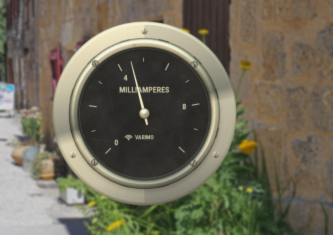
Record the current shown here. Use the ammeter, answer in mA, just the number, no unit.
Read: 4.5
